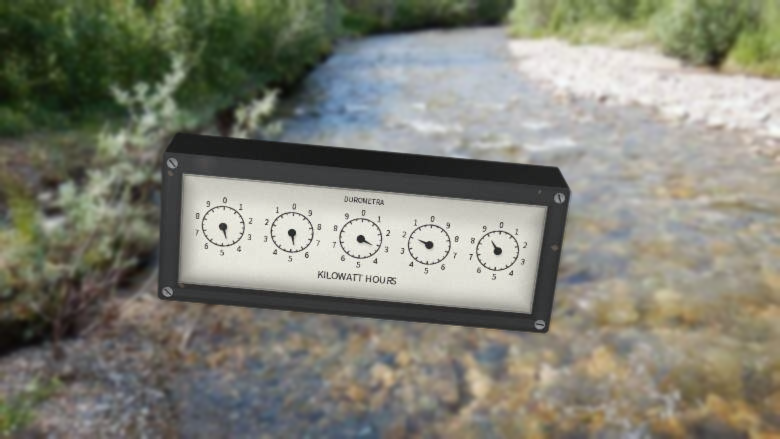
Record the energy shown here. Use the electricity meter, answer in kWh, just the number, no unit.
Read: 45319
